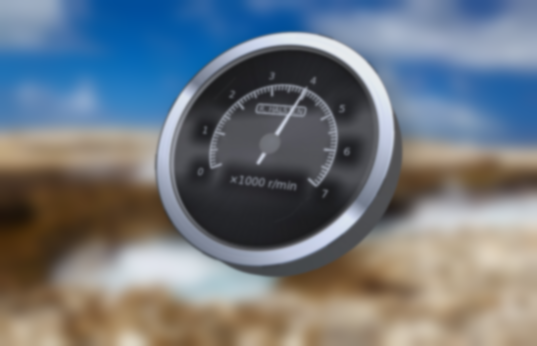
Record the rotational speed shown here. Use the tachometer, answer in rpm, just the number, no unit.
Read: 4000
